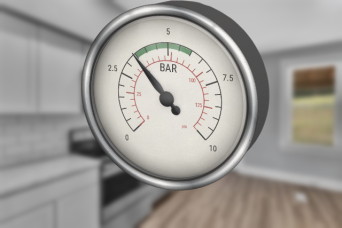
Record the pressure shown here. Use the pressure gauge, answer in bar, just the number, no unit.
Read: 3.5
